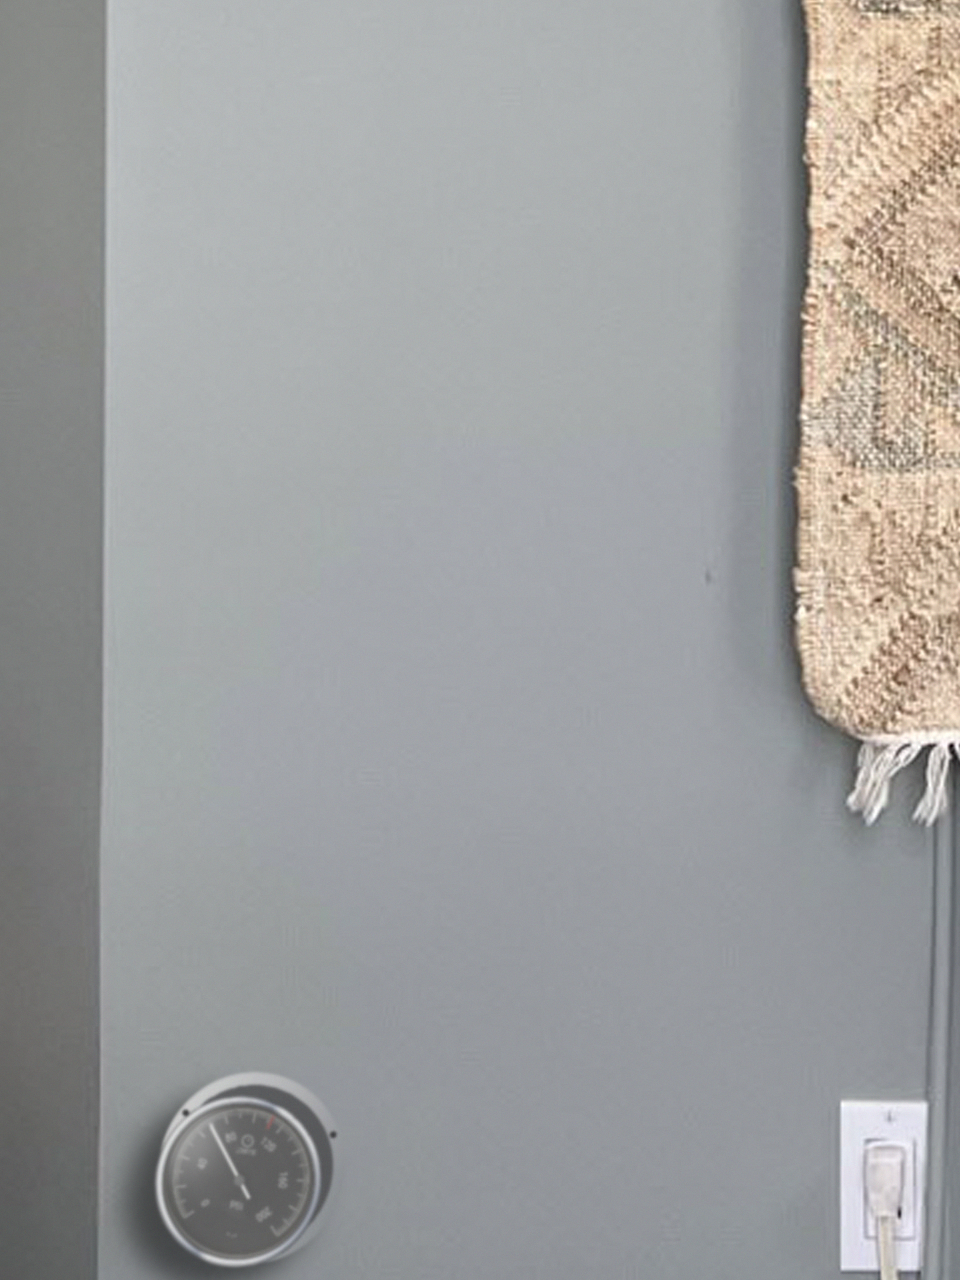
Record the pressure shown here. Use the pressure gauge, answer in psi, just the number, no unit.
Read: 70
